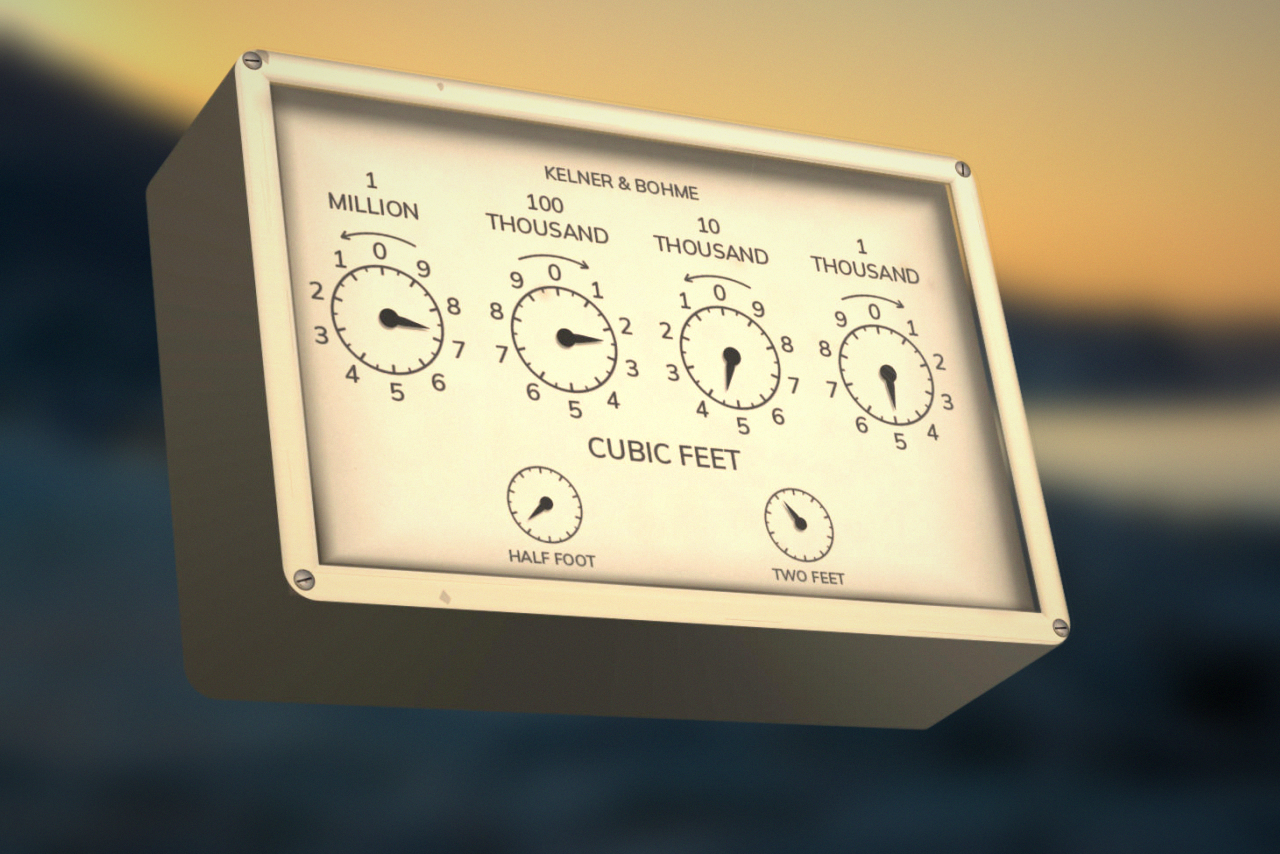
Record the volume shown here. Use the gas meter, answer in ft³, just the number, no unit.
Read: 724500
